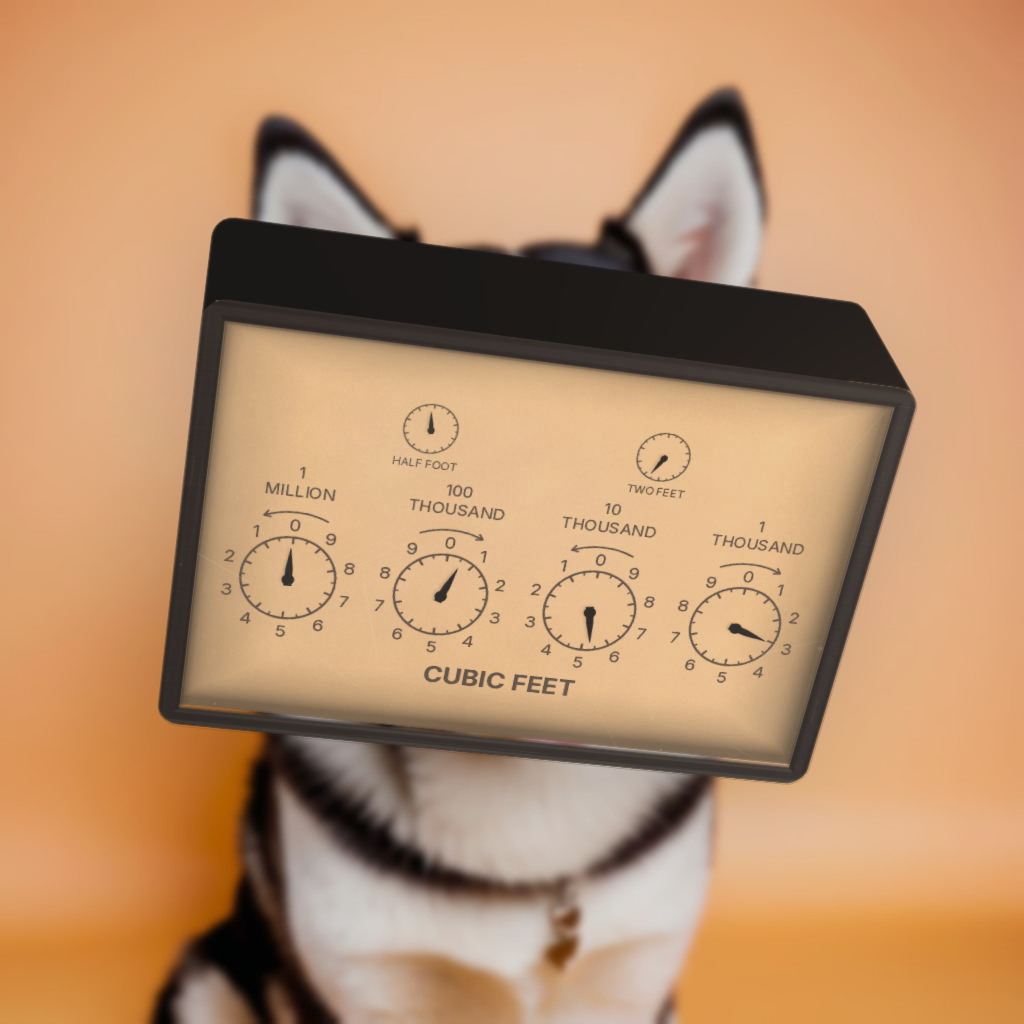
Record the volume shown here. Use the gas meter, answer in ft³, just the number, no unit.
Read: 5300
